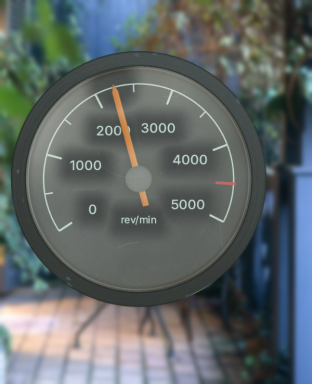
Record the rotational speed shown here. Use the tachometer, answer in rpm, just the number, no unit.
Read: 2250
